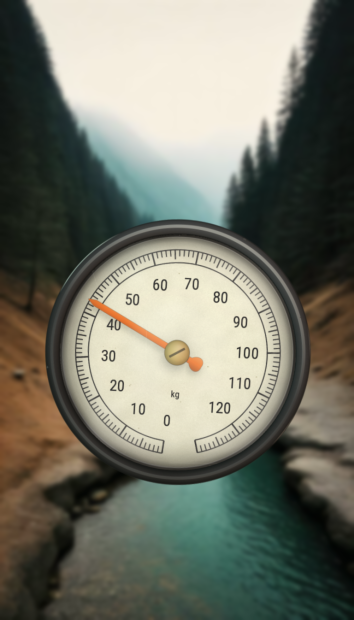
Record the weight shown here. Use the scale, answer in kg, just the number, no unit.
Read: 43
